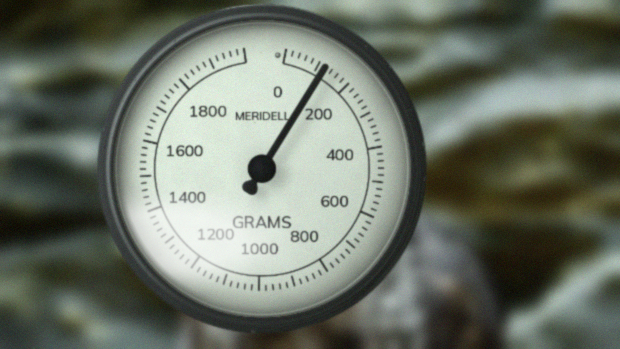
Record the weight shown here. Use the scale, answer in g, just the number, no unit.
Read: 120
